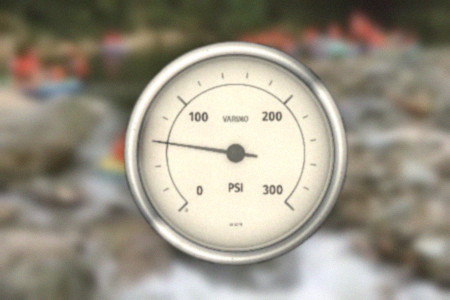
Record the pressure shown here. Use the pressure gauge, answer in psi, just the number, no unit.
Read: 60
